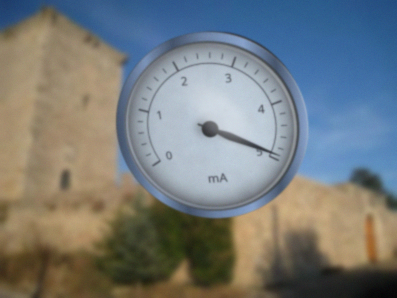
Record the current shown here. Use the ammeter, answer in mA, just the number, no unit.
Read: 4.9
